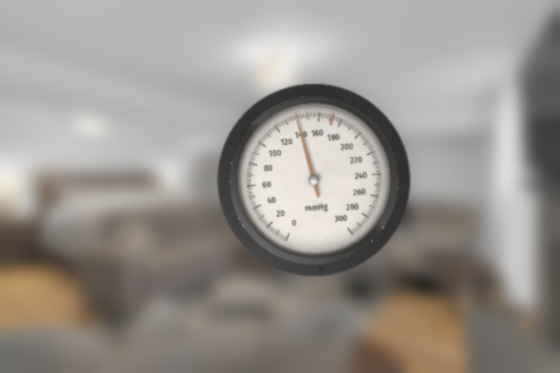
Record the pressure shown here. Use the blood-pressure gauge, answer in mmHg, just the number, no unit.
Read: 140
